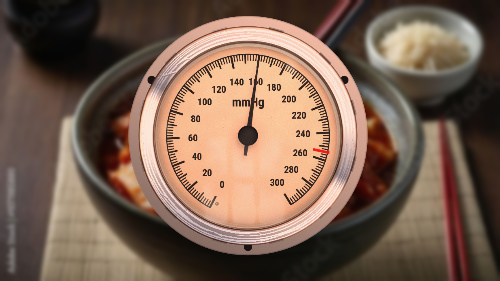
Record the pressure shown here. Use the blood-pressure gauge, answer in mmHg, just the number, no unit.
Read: 160
